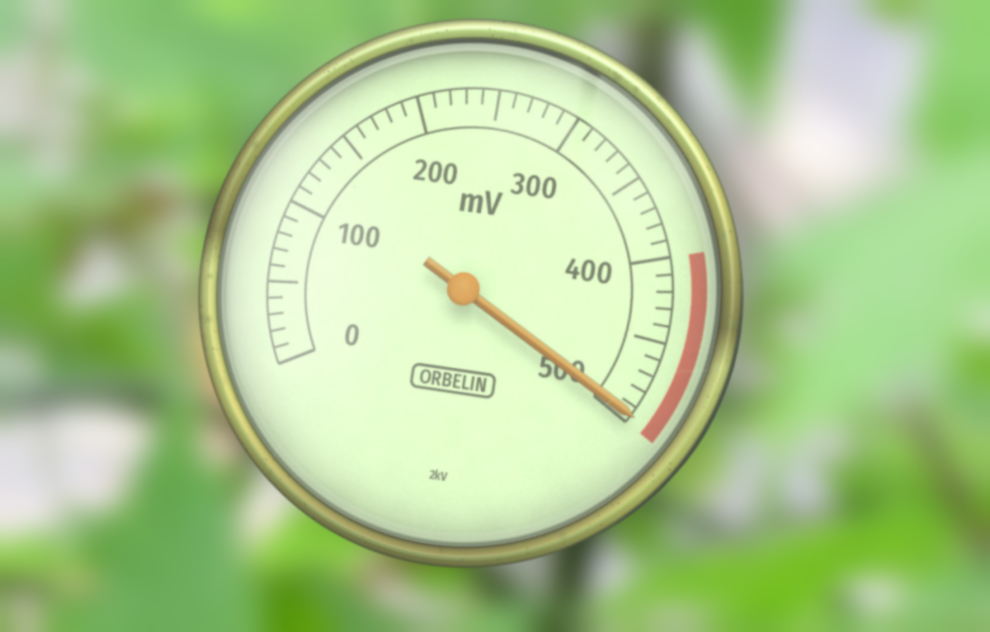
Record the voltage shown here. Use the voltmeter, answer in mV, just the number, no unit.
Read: 495
